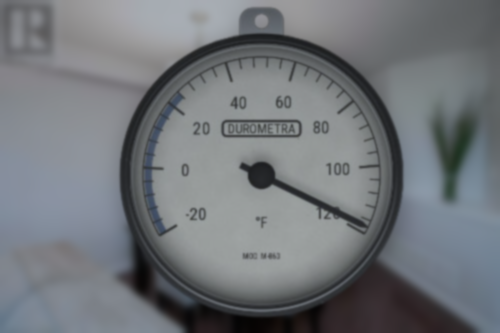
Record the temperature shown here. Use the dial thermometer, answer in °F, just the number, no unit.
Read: 118
